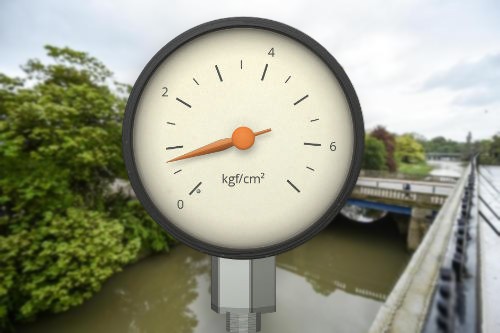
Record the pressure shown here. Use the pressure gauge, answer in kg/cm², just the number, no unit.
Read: 0.75
